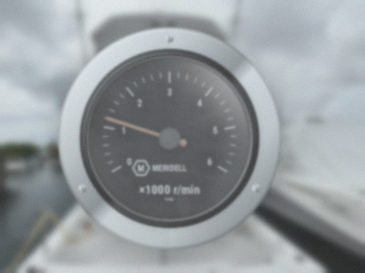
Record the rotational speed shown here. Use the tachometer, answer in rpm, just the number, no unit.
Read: 1200
